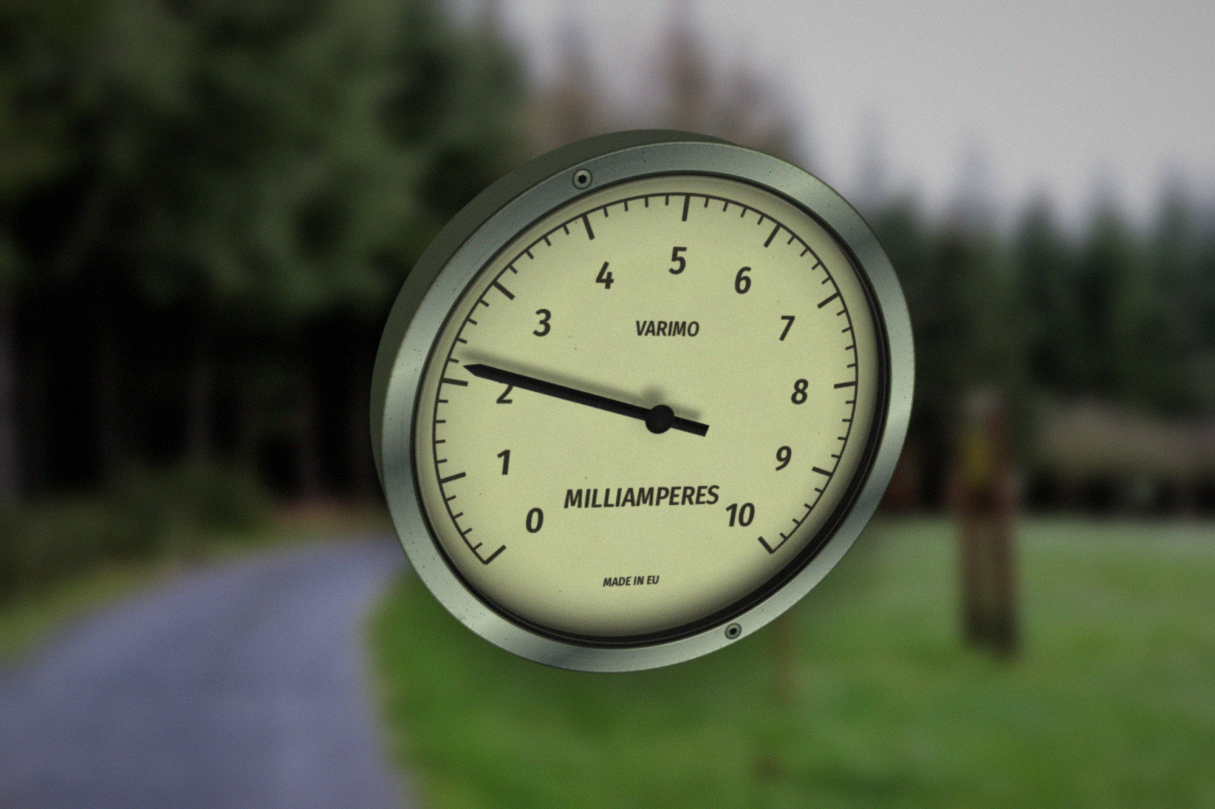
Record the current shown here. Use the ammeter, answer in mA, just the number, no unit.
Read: 2.2
